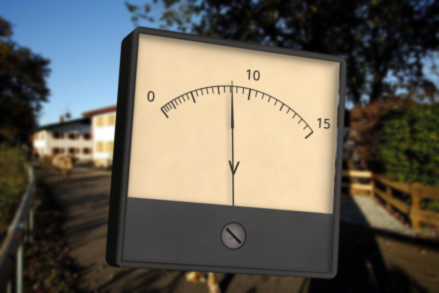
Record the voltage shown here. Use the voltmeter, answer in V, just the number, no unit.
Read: 8.5
